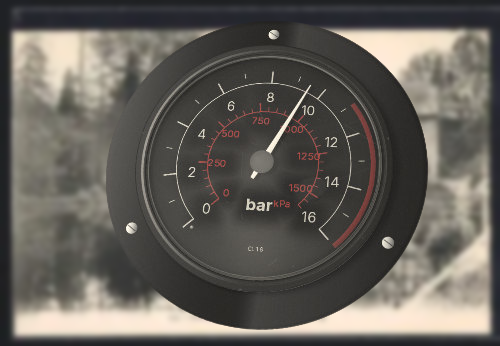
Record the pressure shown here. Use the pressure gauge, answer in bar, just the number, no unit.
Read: 9.5
